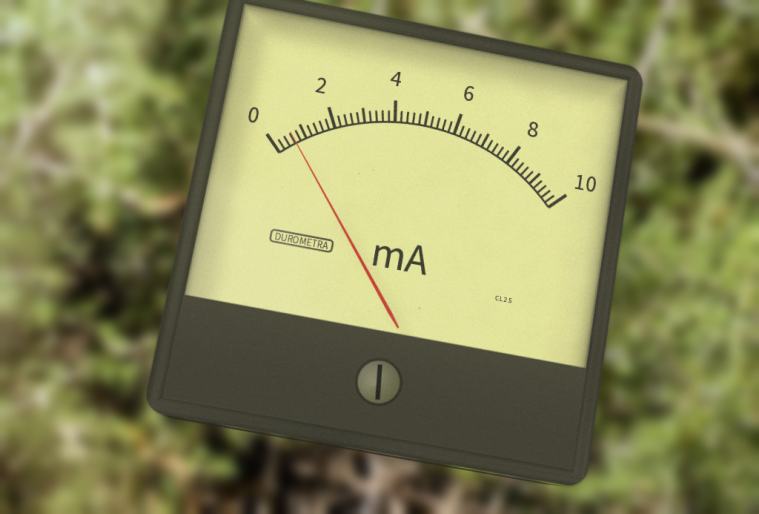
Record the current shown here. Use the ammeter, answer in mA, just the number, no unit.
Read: 0.6
